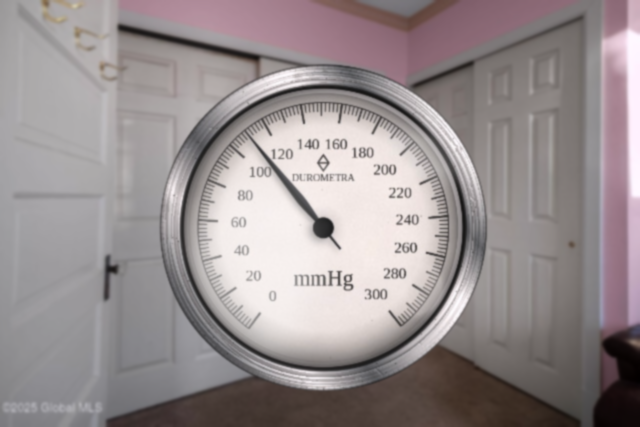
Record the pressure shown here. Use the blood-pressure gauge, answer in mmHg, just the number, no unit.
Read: 110
